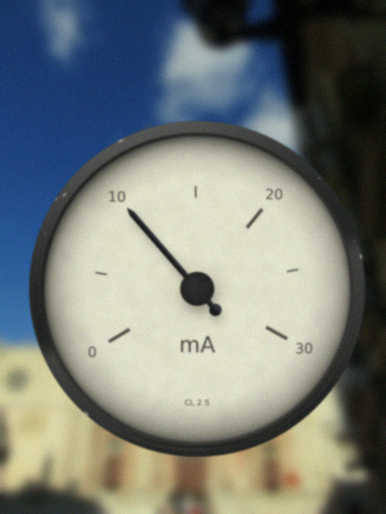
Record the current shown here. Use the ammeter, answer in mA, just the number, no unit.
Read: 10
